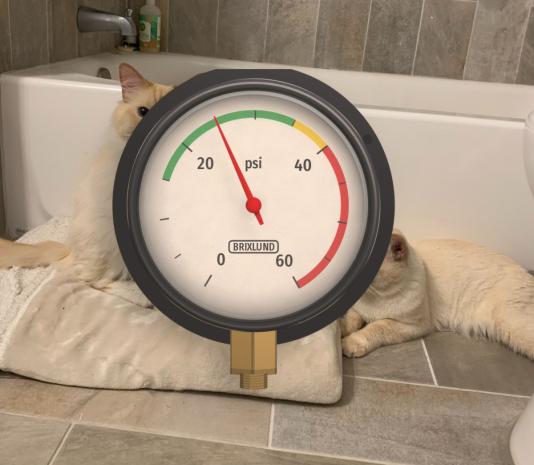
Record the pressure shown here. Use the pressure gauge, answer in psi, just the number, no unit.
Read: 25
